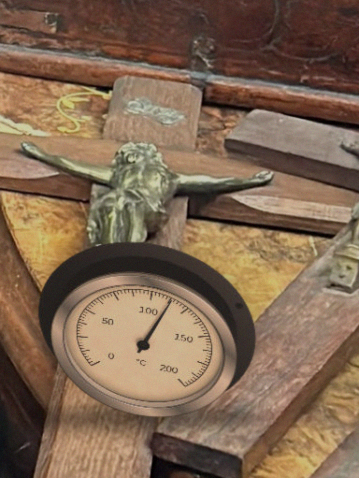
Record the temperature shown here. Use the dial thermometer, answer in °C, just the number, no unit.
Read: 112.5
